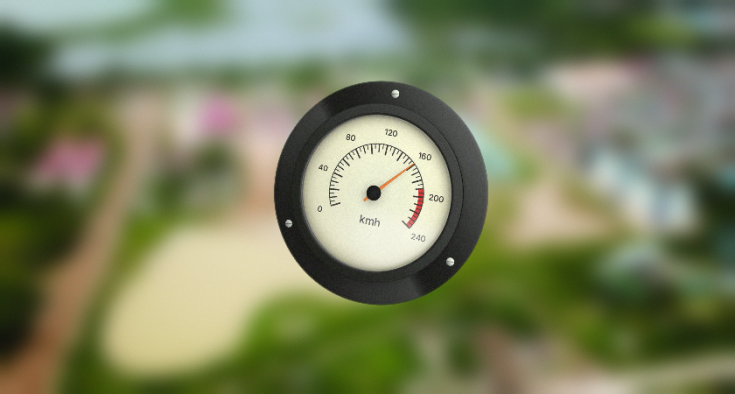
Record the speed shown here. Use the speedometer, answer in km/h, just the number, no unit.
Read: 160
